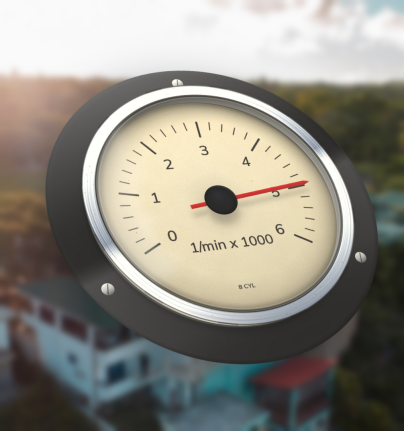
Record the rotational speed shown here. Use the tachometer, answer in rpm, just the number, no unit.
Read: 5000
